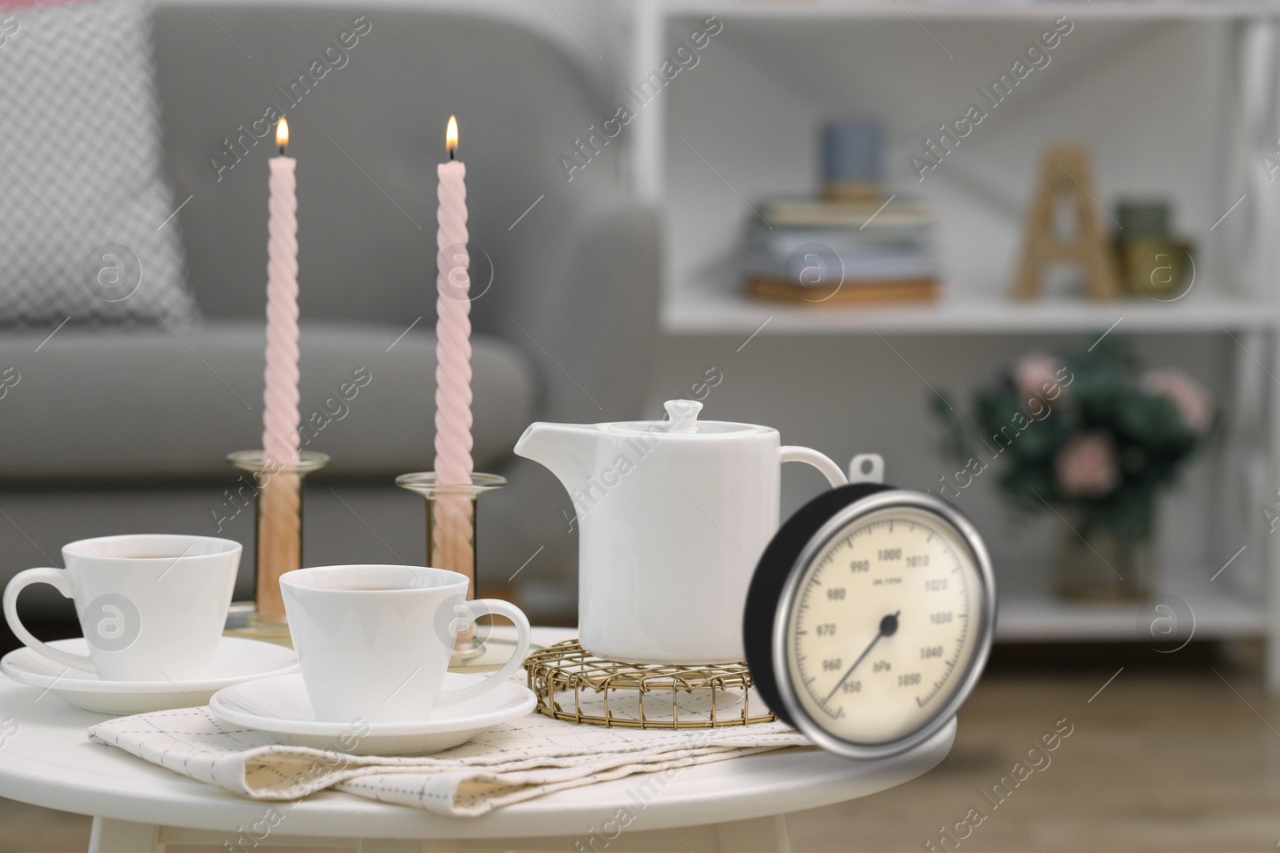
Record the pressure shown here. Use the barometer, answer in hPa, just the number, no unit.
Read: 955
